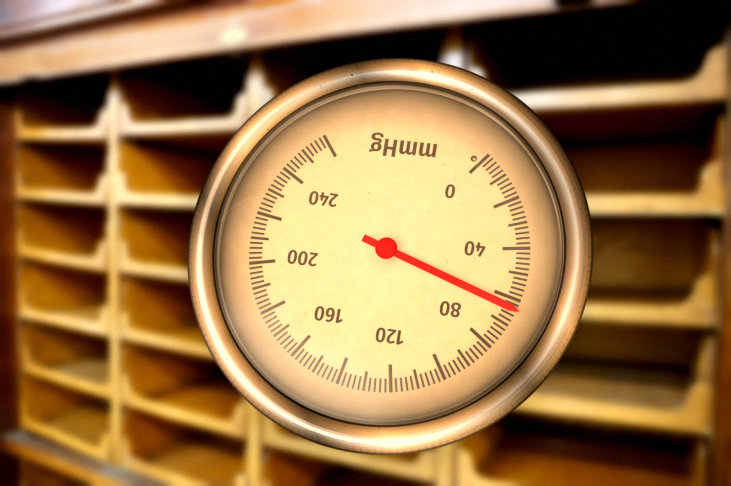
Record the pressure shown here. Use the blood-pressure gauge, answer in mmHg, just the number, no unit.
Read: 64
